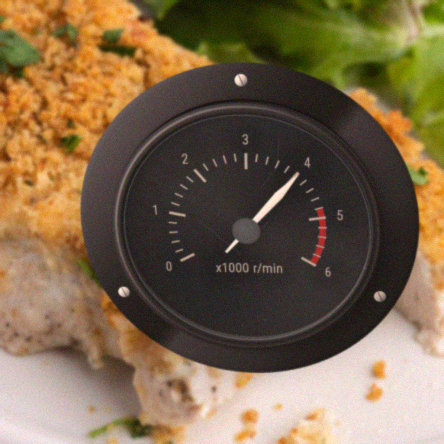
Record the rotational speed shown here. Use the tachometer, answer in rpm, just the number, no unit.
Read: 4000
